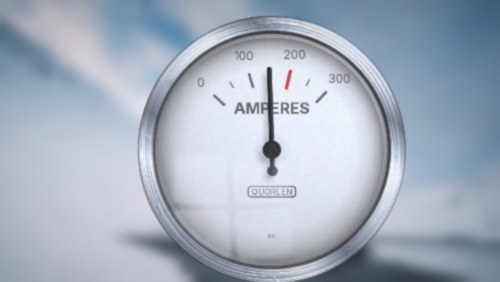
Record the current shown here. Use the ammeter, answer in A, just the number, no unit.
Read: 150
